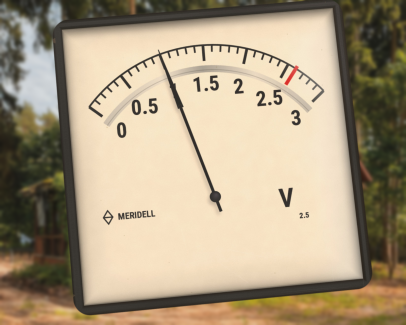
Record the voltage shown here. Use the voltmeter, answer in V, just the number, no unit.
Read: 1
